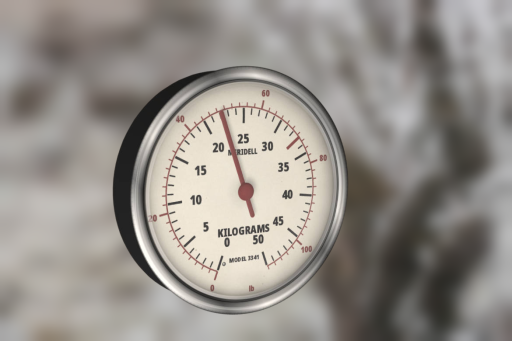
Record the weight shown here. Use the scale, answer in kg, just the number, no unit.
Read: 22
